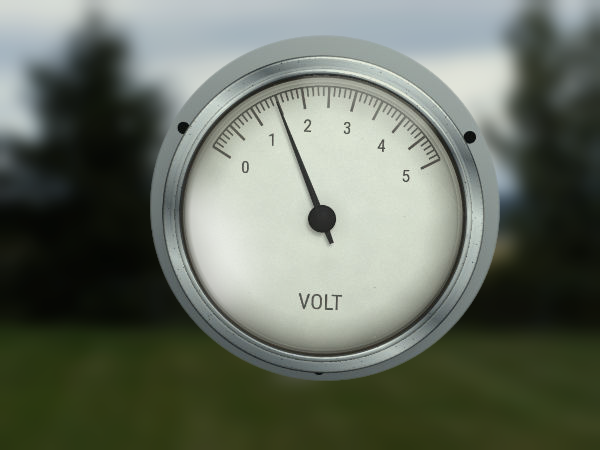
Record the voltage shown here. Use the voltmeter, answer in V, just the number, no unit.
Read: 1.5
